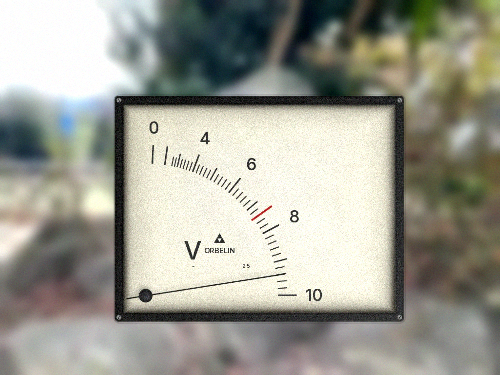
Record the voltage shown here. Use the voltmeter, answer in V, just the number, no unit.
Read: 9.4
